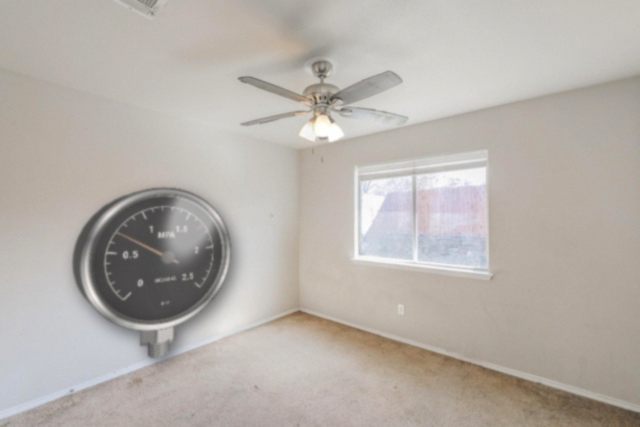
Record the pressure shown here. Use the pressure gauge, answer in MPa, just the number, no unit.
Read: 0.7
